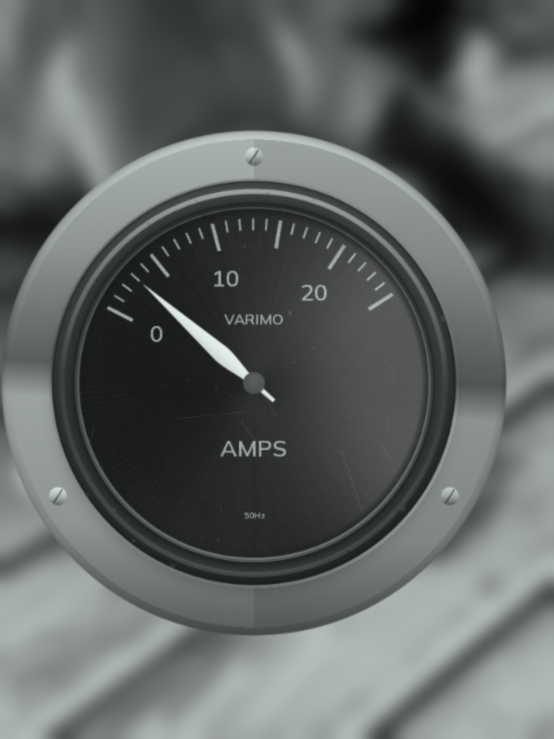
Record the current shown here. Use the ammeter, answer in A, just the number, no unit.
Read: 3
